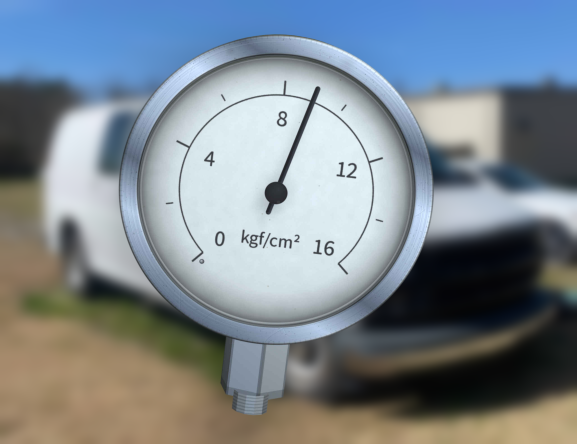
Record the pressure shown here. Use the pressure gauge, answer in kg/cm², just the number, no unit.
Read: 9
